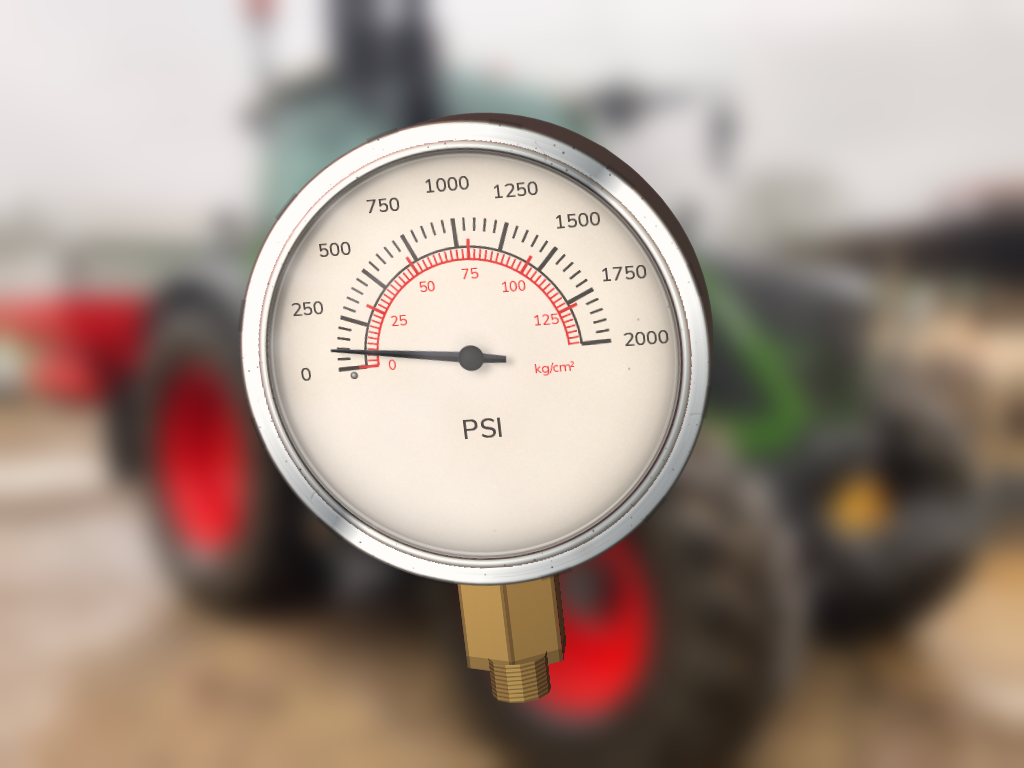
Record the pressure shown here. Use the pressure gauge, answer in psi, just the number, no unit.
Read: 100
